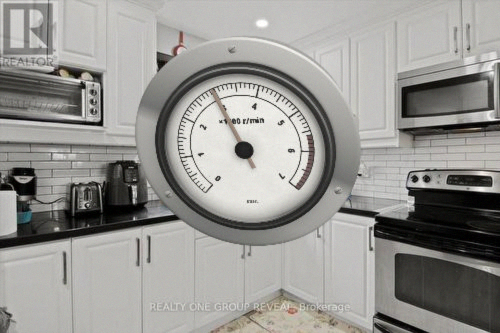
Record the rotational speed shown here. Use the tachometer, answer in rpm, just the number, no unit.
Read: 3000
